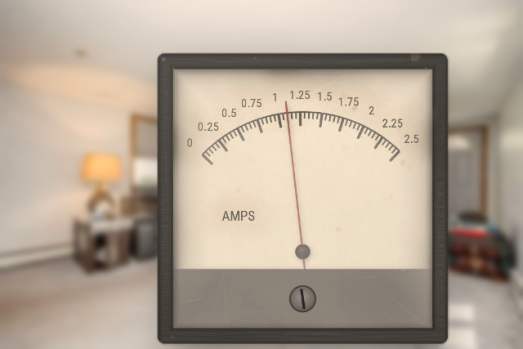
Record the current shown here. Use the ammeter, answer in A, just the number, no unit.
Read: 1.1
